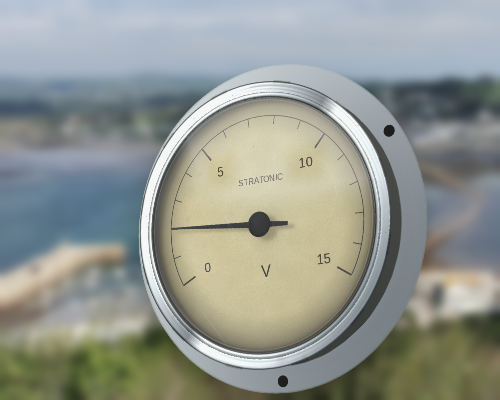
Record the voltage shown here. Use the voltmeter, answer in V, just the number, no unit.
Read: 2
